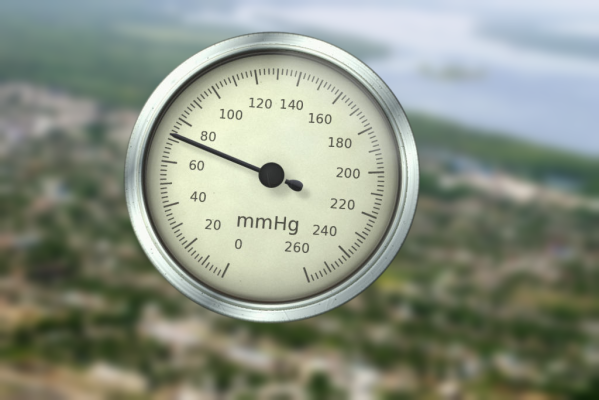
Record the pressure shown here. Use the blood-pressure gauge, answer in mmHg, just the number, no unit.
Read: 72
